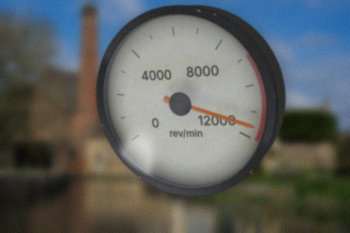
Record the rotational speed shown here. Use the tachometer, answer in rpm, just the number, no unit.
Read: 11500
